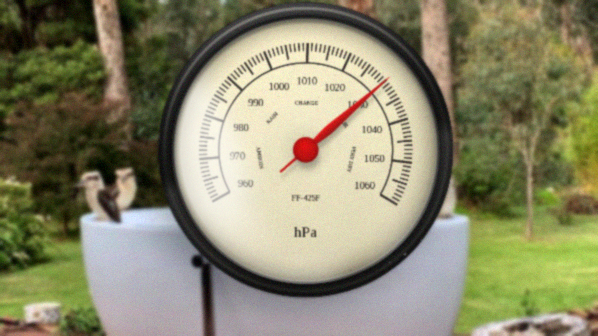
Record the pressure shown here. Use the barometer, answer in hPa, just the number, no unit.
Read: 1030
